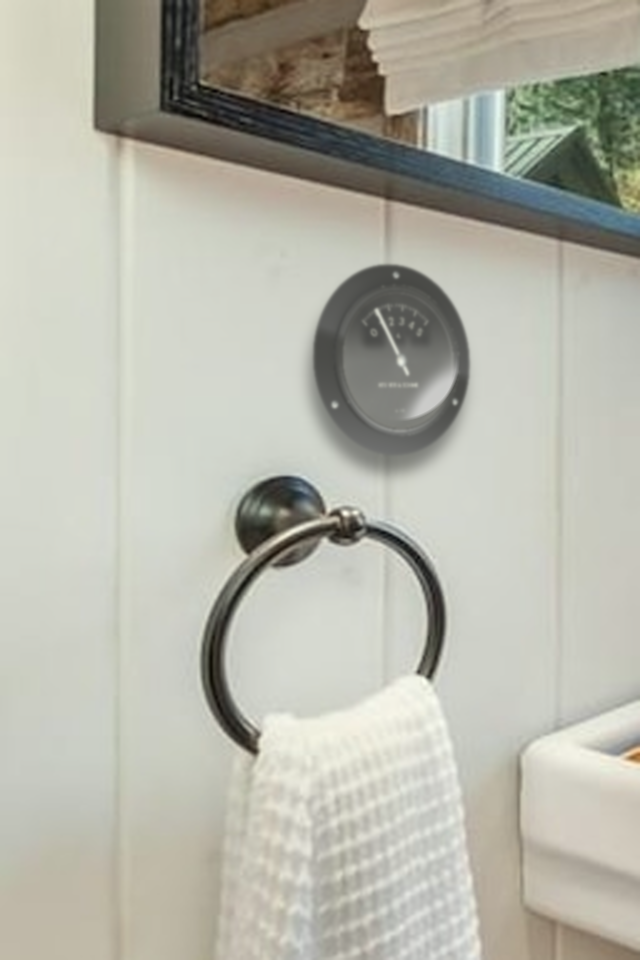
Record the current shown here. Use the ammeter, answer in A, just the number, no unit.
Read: 1
